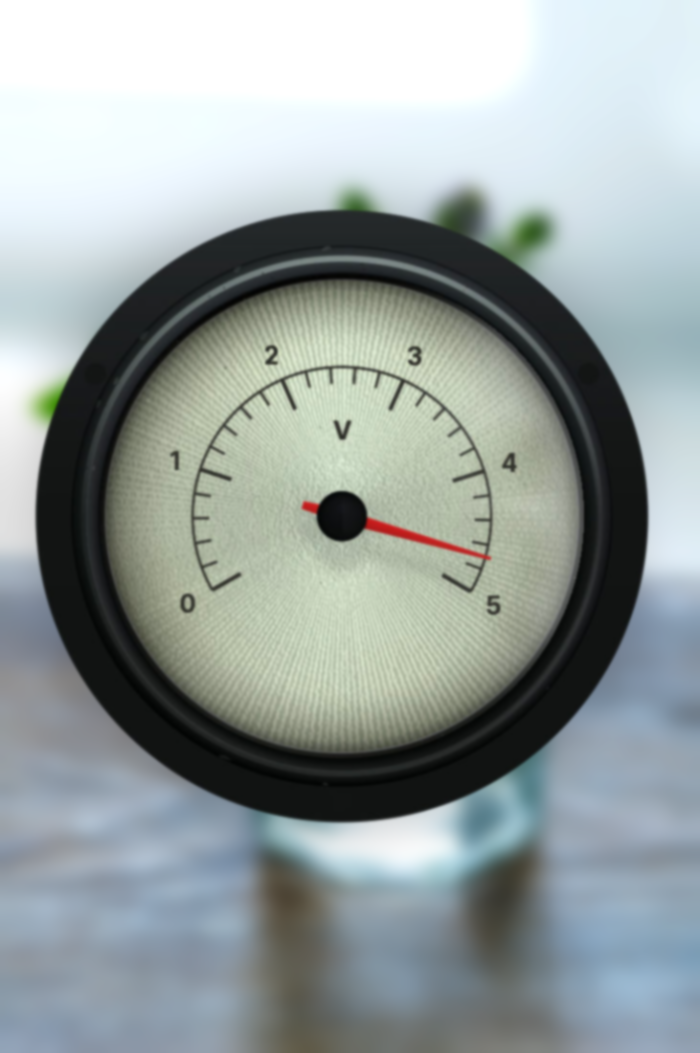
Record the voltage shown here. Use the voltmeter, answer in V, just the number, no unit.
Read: 4.7
